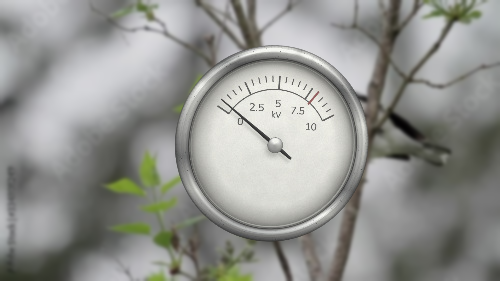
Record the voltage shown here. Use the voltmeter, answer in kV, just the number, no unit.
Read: 0.5
